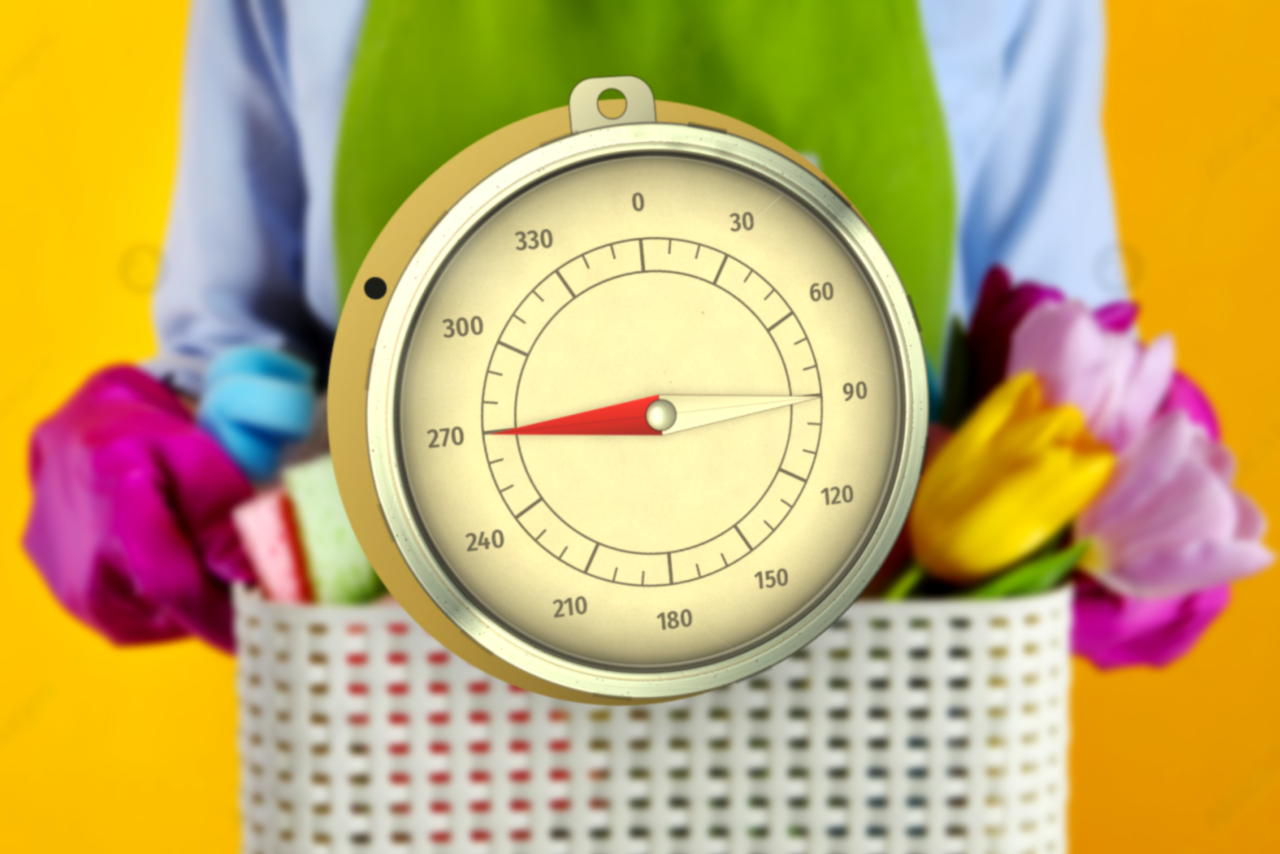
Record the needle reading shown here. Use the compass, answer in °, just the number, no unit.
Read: 270
